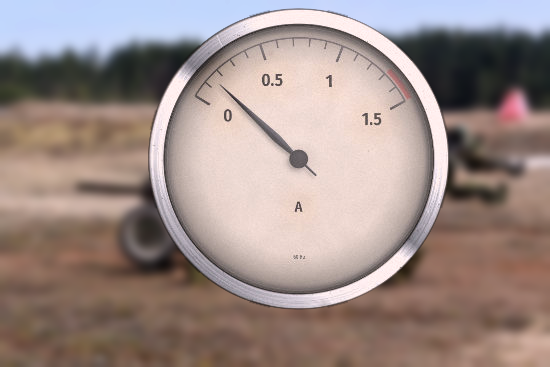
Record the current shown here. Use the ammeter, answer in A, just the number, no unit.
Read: 0.15
